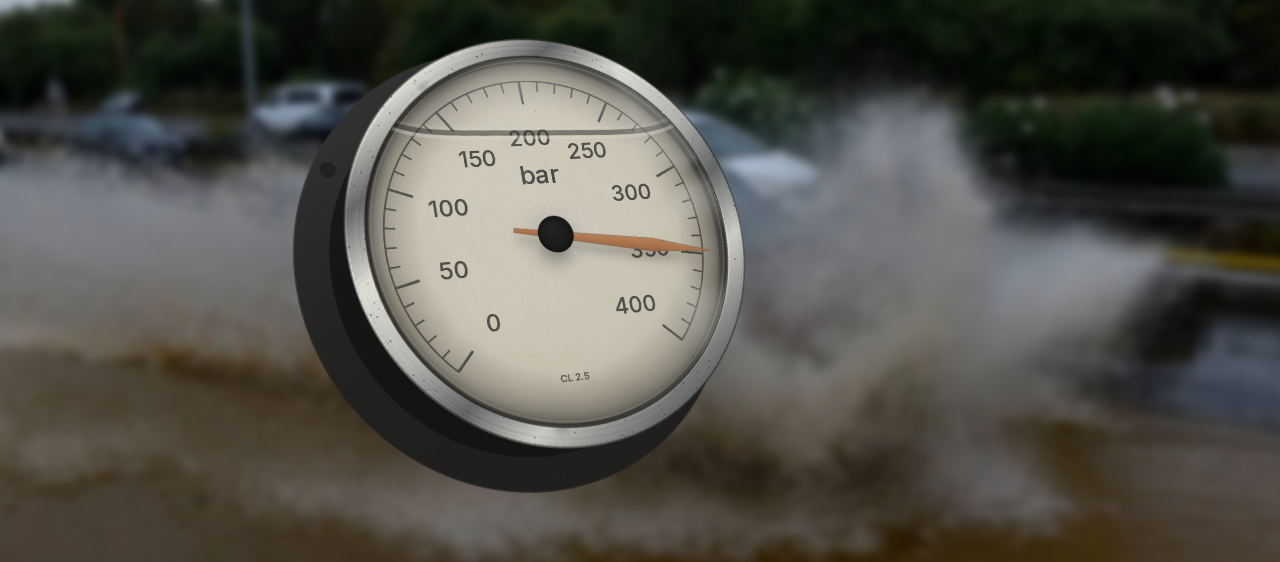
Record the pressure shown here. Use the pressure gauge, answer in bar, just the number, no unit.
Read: 350
